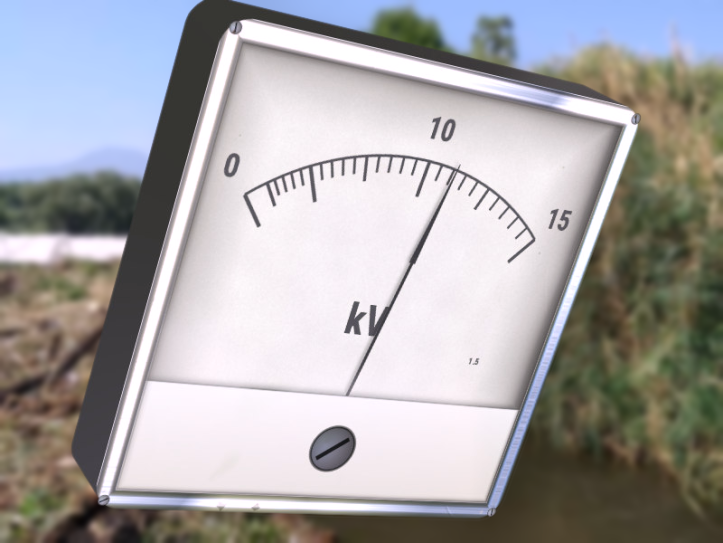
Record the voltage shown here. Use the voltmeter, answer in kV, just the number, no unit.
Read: 11
